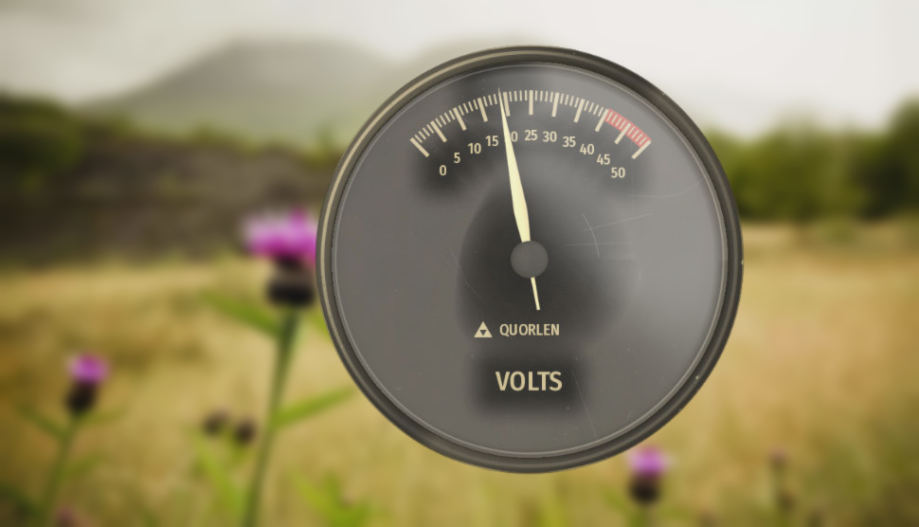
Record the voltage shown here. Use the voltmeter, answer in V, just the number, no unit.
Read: 19
